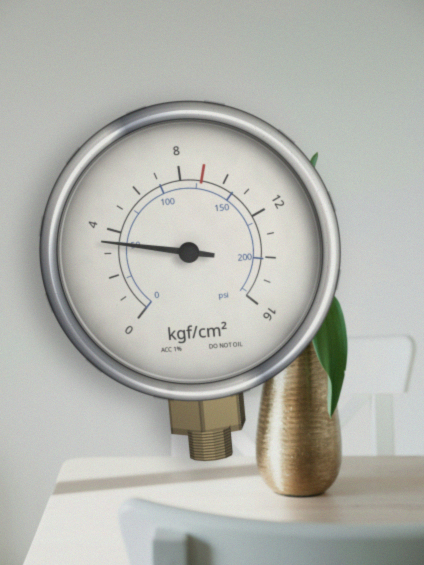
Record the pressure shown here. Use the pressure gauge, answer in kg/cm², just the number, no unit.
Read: 3.5
